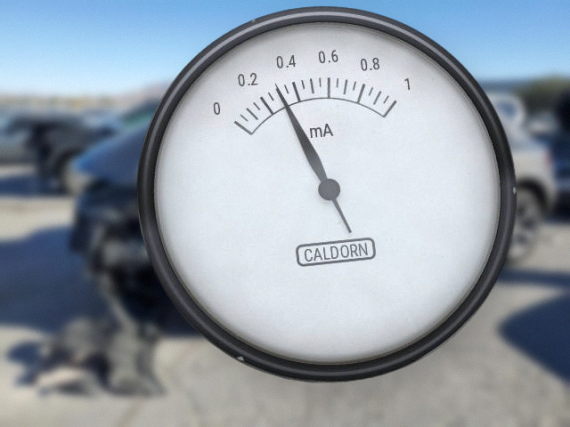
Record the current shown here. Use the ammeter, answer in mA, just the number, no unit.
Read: 0.3
